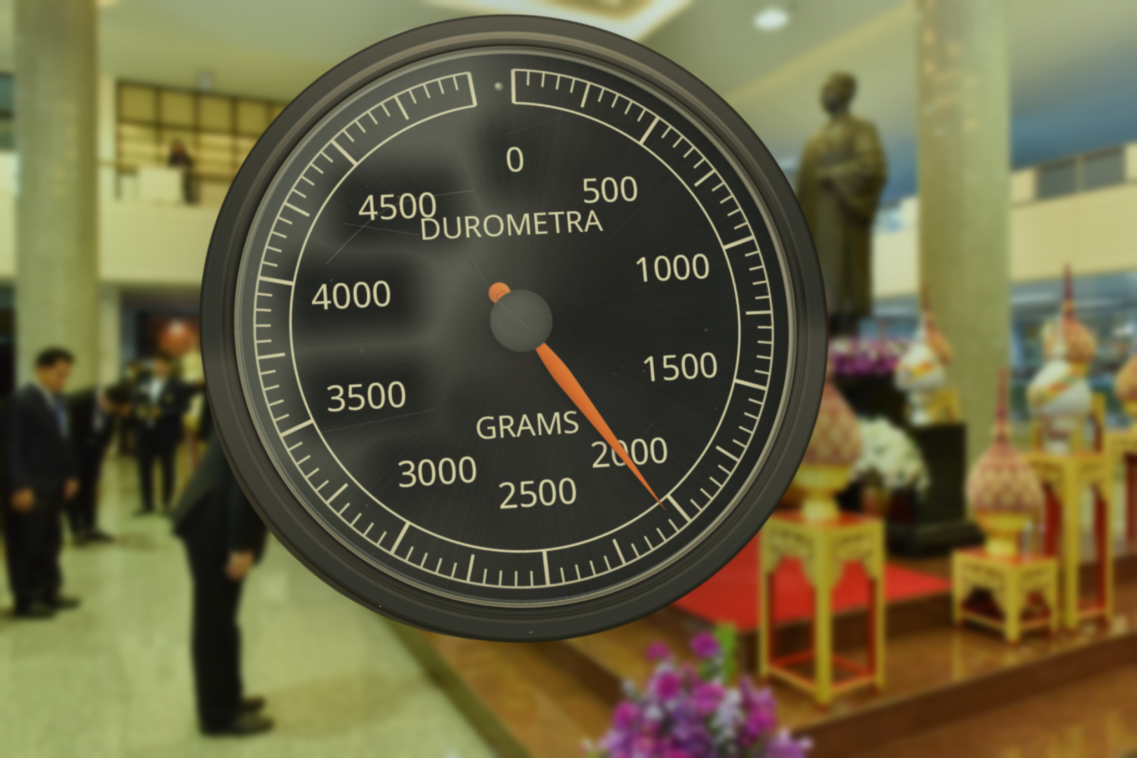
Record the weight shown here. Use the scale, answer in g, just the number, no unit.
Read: 2050
